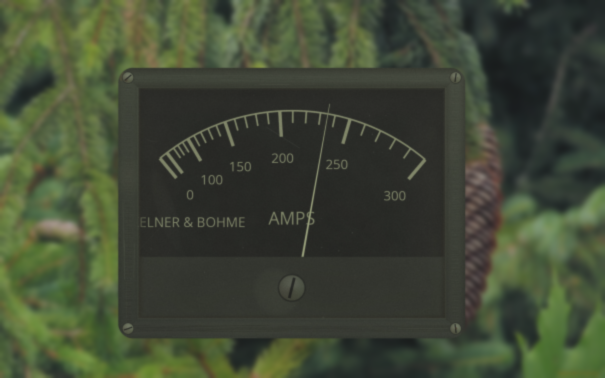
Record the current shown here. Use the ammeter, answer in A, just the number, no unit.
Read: 235
